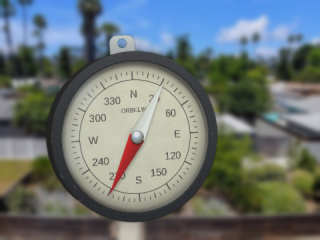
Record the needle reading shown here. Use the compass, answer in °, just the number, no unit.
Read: 210
